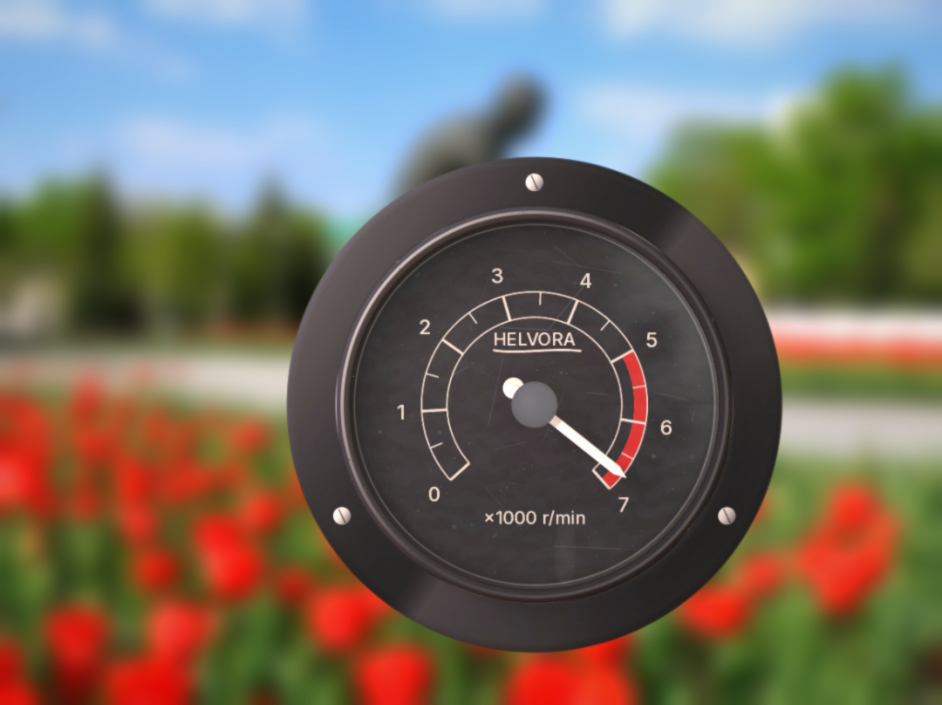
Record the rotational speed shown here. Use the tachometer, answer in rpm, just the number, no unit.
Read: 6750
